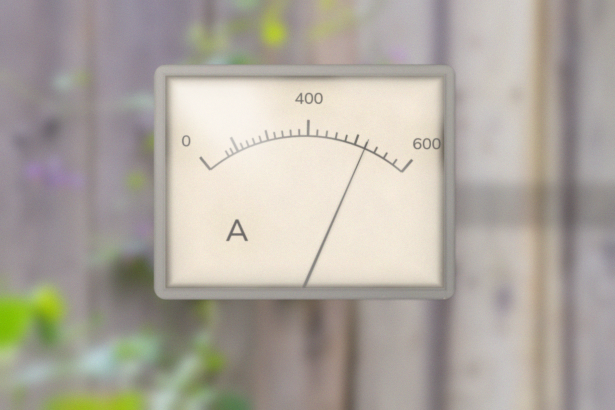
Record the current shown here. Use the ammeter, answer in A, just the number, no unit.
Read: 520
